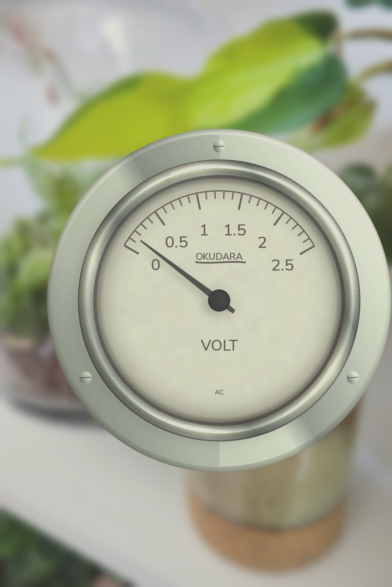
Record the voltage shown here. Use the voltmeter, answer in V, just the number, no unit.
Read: 0.15
